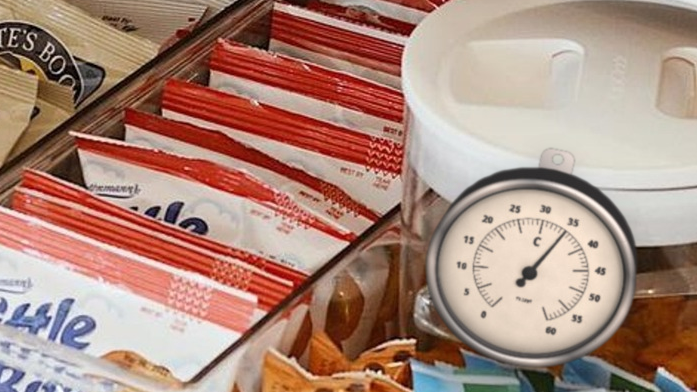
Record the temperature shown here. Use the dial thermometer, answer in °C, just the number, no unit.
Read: 35
